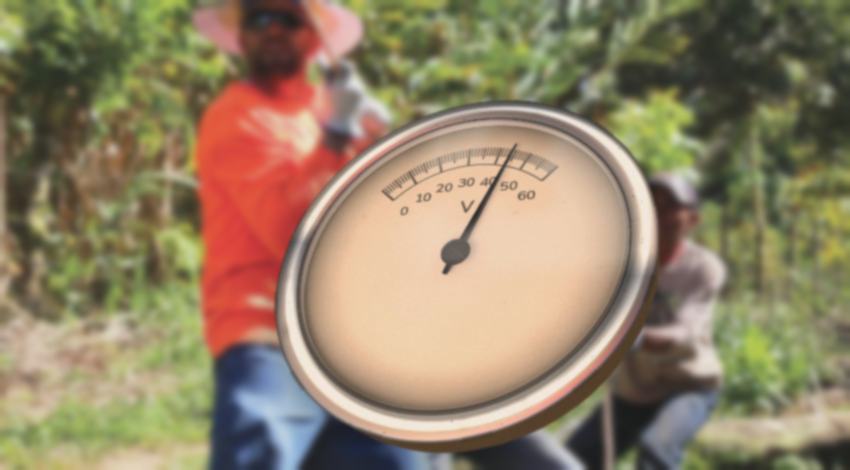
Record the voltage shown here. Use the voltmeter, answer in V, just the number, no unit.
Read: 45
